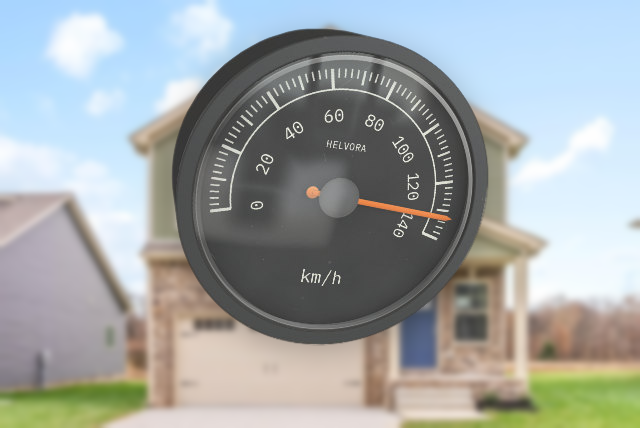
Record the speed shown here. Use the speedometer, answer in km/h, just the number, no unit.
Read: 132
